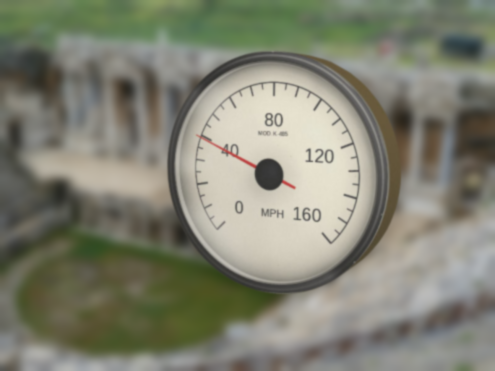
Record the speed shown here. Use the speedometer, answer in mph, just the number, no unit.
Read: 40
